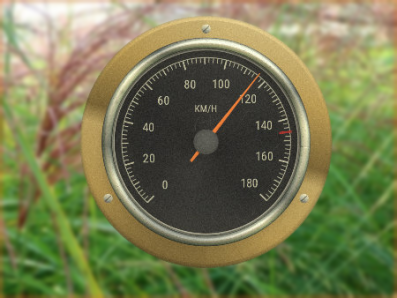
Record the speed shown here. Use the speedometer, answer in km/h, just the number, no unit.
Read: 116
